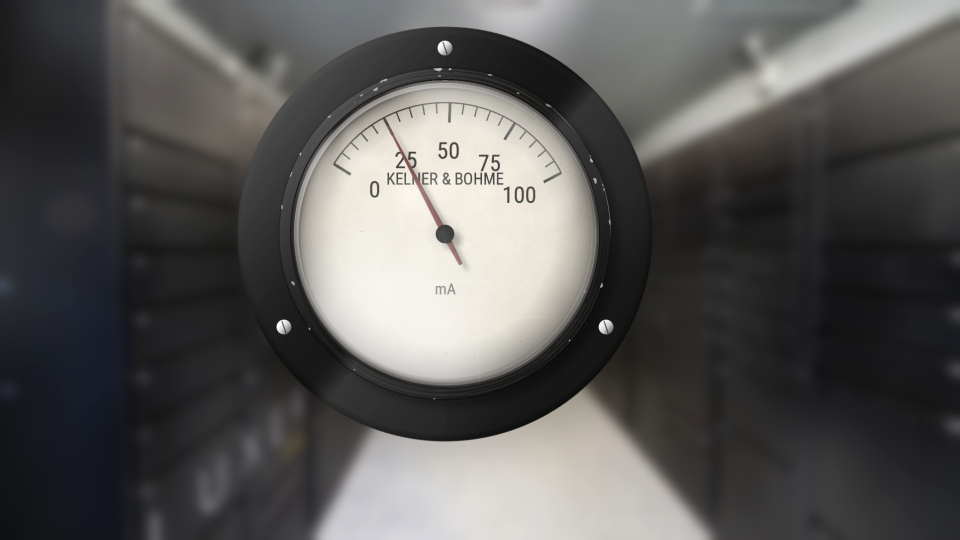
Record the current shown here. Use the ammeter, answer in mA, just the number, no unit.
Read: 25
